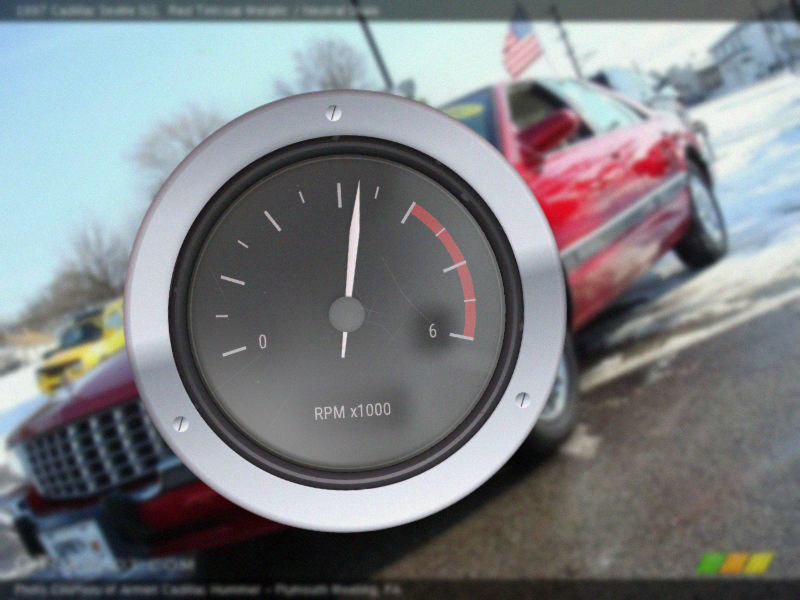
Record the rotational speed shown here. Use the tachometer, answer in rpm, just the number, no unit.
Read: 3250
